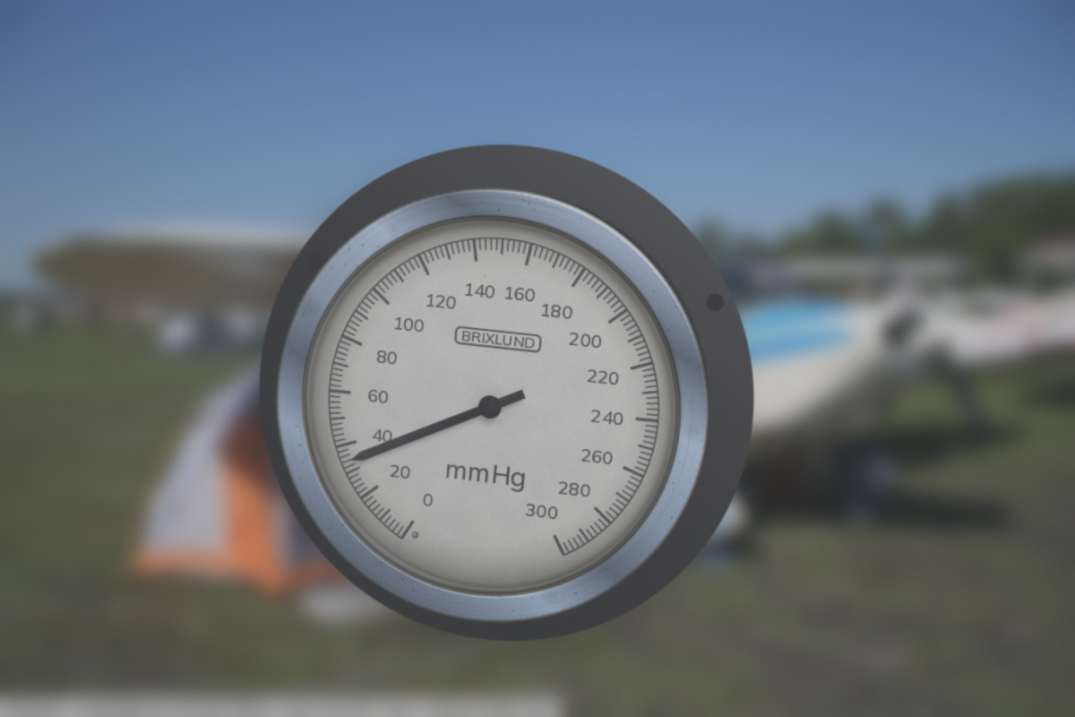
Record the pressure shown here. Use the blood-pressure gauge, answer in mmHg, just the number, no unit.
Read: 34
